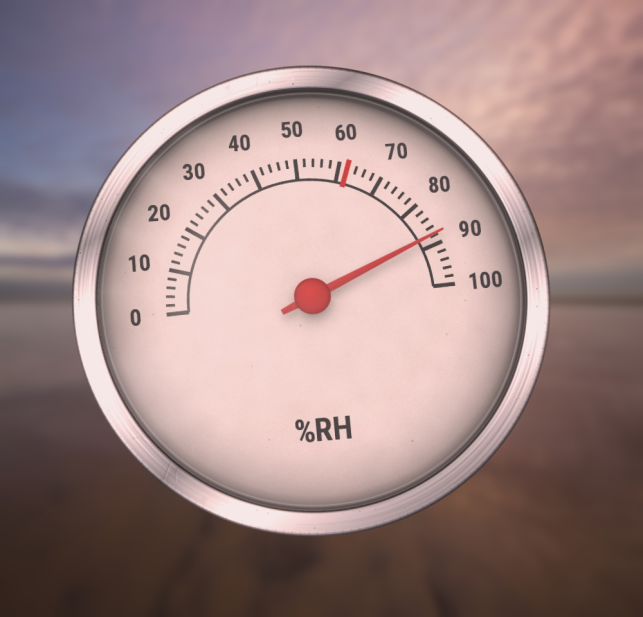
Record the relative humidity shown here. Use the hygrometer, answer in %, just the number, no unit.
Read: 88
